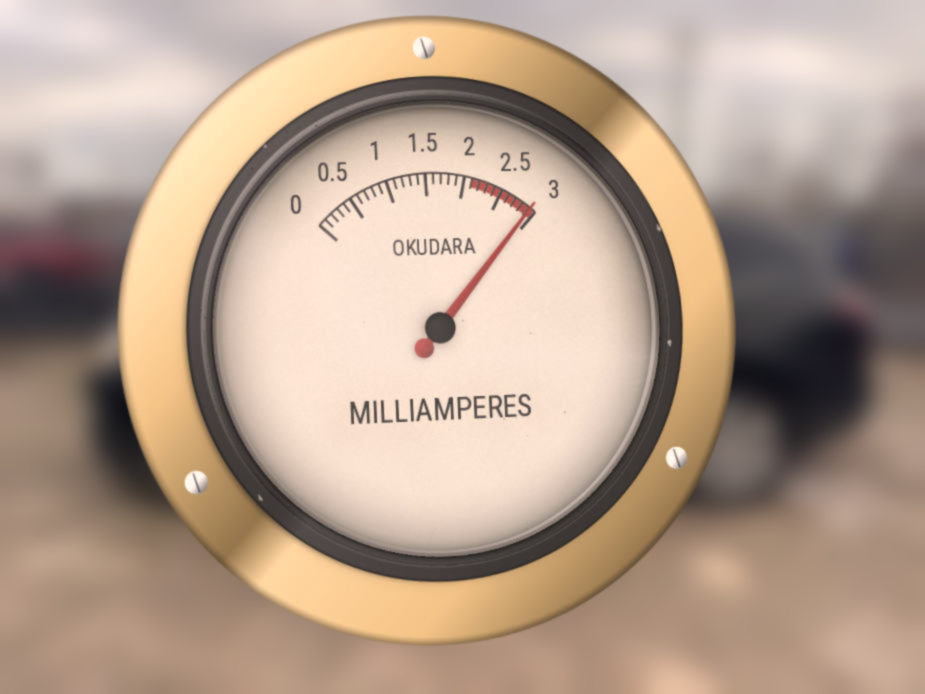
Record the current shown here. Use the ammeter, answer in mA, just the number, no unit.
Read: 2.9
